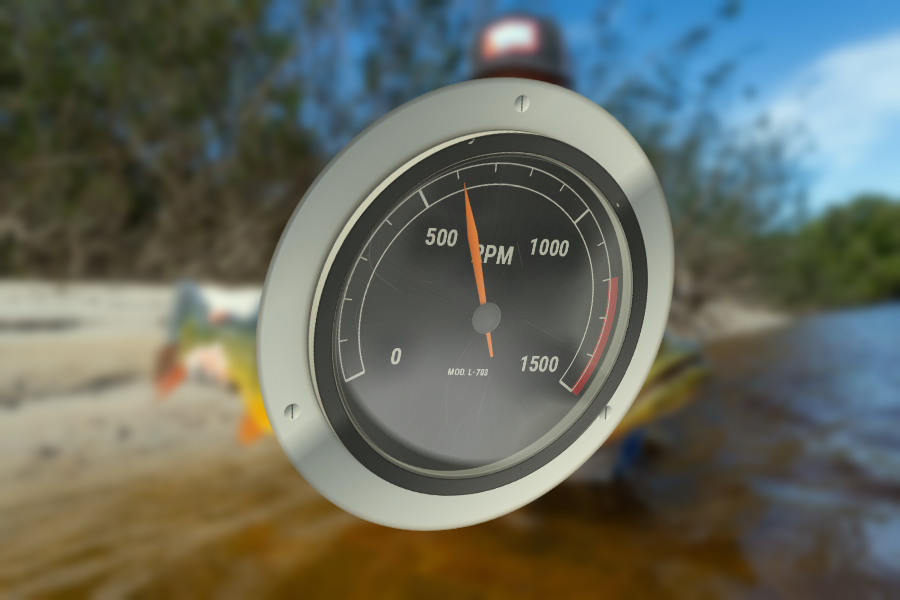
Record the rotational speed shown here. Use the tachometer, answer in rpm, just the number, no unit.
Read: 600
